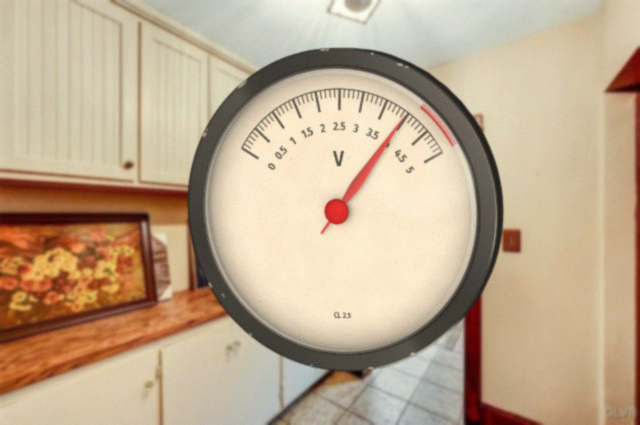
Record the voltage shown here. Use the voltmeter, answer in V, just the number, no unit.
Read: 4
